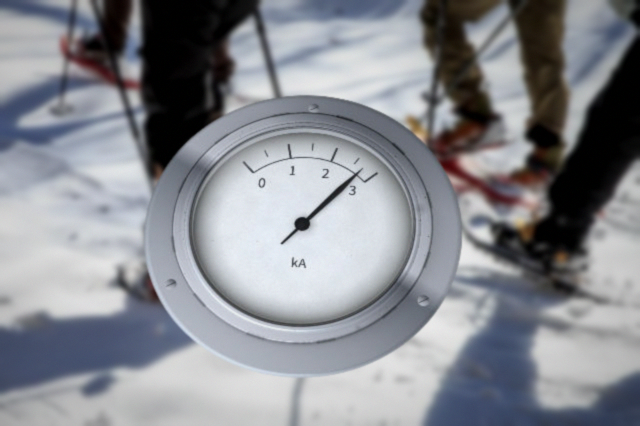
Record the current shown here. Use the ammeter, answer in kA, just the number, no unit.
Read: 2.75
